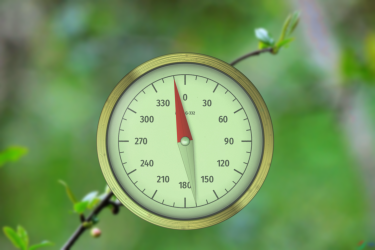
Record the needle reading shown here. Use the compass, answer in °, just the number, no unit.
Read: 350
